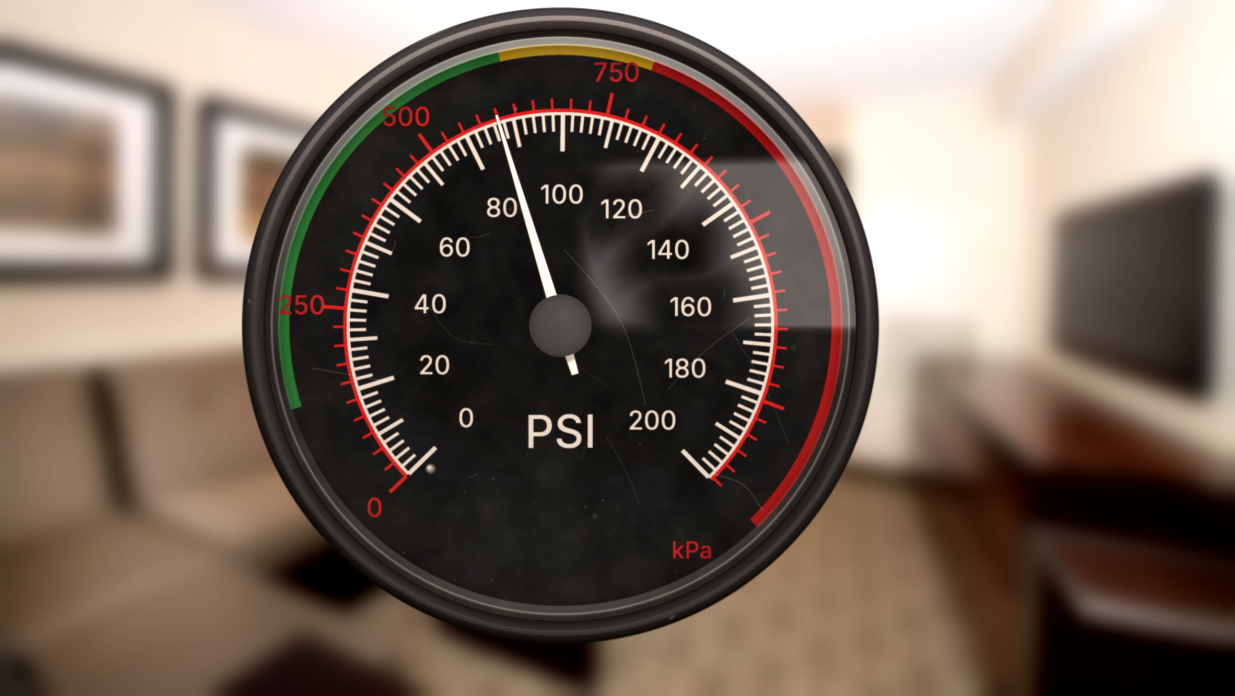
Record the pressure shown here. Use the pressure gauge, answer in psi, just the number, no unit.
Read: 87
